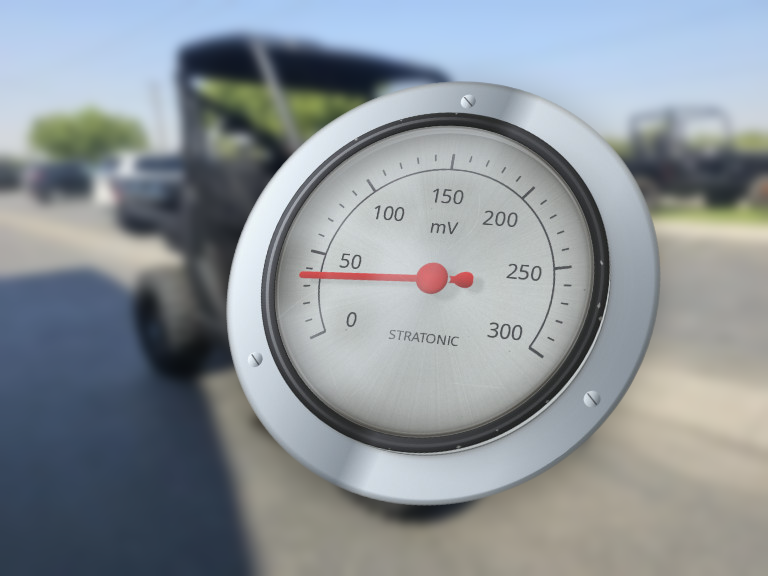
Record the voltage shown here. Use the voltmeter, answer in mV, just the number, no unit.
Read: 35
